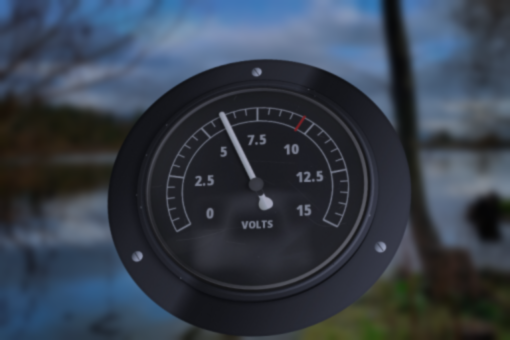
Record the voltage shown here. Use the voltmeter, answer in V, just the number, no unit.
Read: 6
